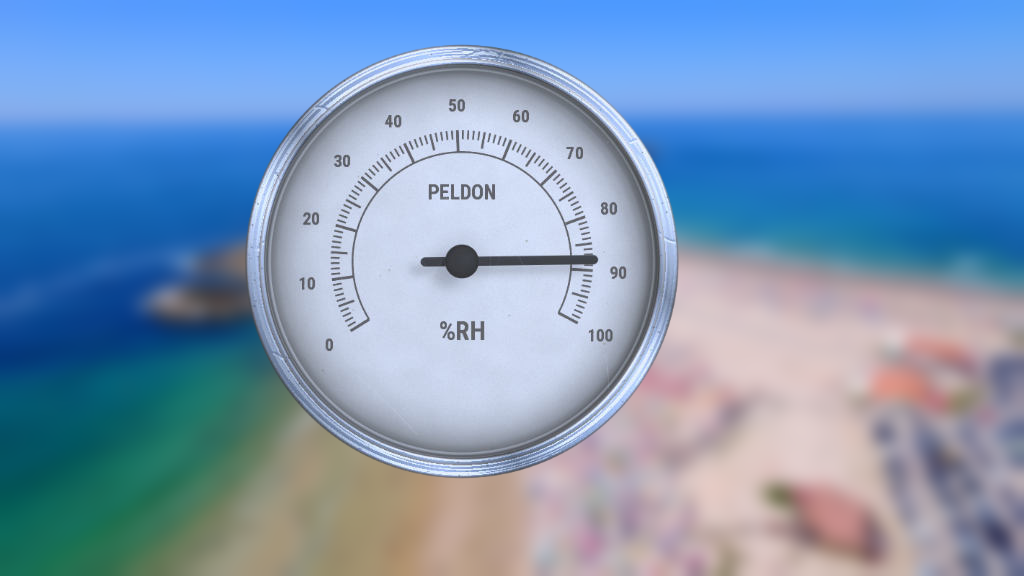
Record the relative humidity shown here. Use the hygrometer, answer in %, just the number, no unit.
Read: 88
